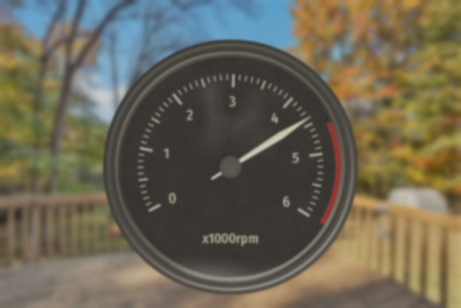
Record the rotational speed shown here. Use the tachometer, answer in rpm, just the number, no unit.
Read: 4400
